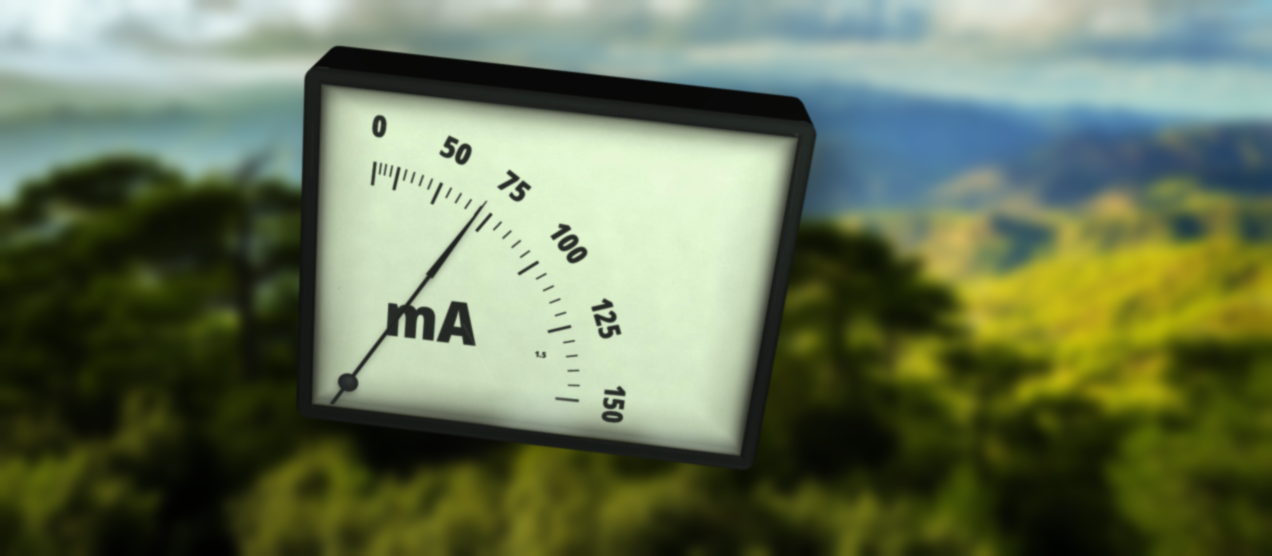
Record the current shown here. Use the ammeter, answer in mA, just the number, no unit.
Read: 70
